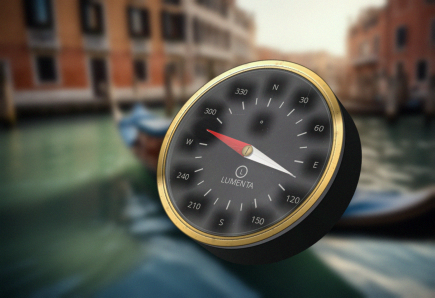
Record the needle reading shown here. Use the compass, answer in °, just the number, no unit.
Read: 285
